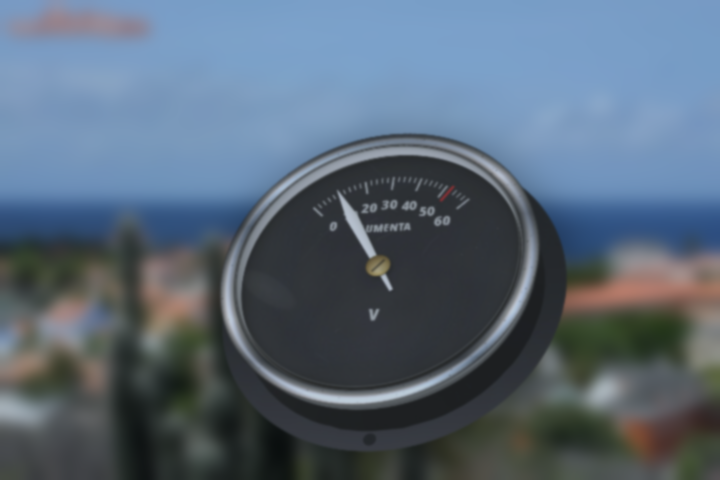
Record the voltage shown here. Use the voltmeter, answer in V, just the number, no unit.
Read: 10
